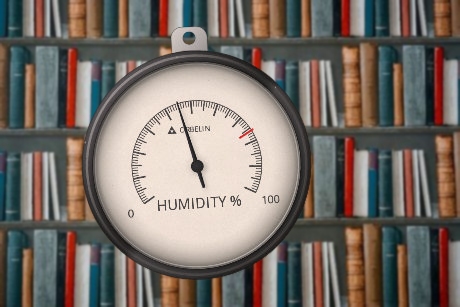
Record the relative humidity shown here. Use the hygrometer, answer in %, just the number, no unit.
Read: 45
